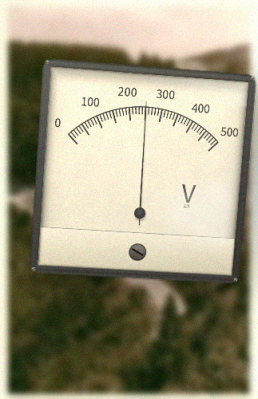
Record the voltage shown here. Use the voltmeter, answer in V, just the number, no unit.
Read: 250
